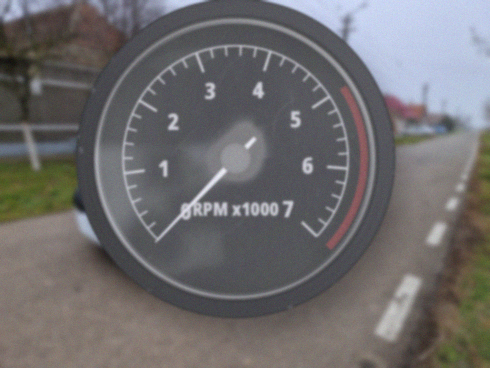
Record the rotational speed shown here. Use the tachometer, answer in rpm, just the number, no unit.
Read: 0
